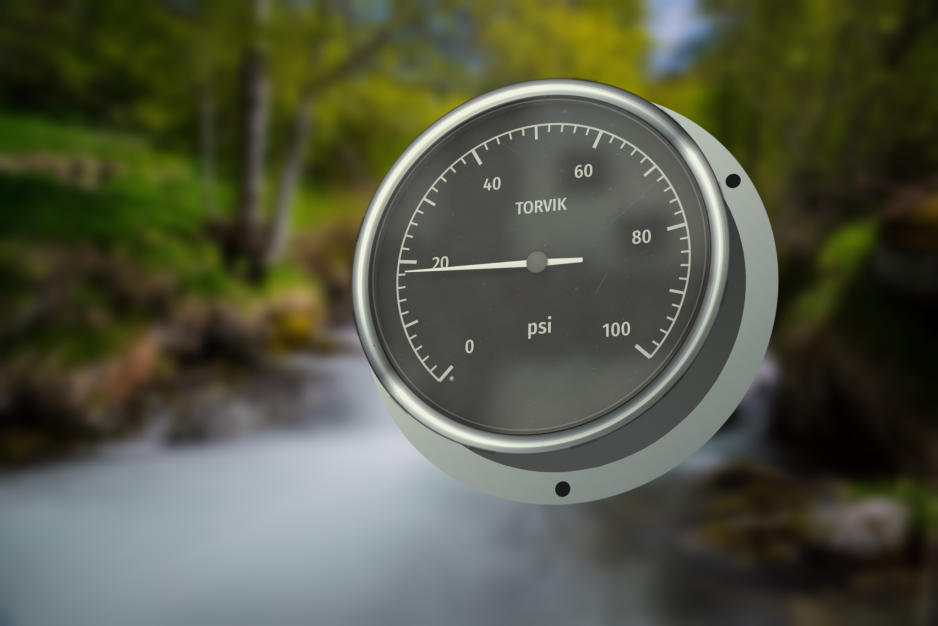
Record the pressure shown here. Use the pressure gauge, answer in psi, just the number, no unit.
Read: 18
